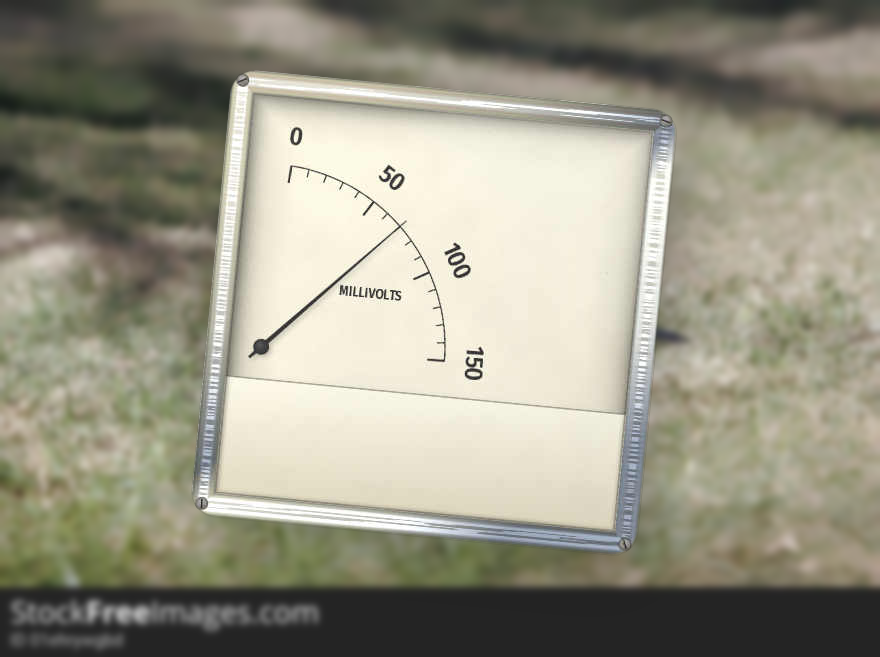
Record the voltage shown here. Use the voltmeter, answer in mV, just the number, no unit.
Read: 70
